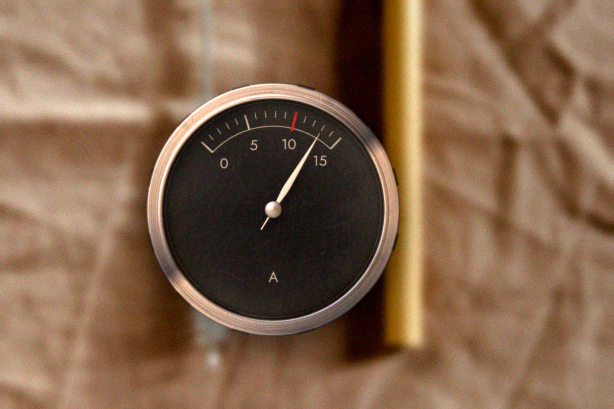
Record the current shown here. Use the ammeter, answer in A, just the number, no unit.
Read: 13
